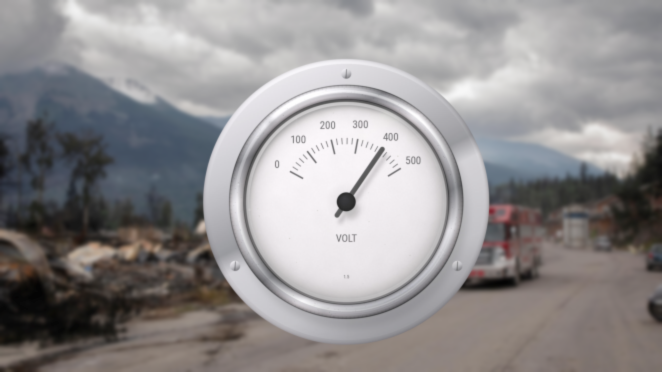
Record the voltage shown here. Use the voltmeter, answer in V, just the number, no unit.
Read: 400
